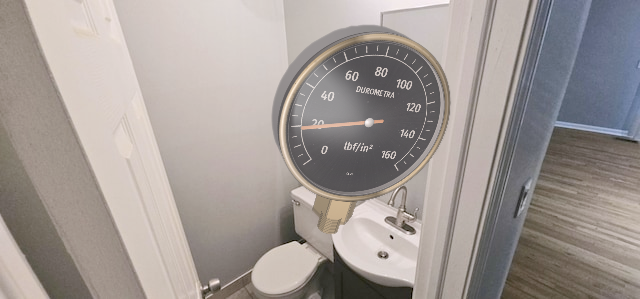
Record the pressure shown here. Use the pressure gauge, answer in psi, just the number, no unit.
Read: 20
